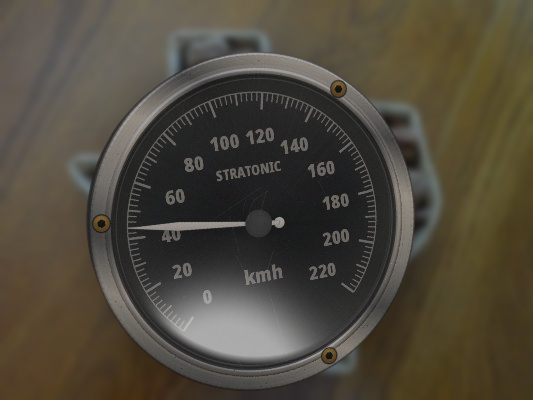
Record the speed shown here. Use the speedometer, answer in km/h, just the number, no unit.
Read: 44
